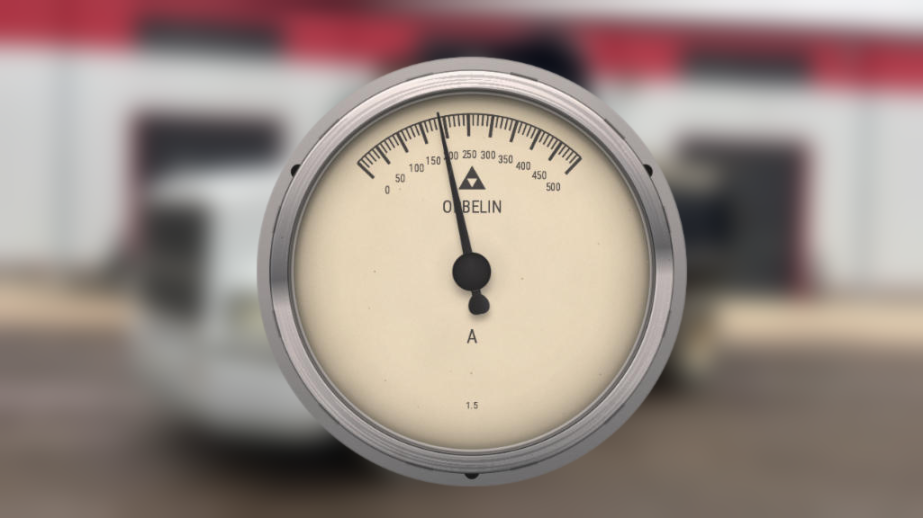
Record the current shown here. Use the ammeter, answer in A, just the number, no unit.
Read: 190
